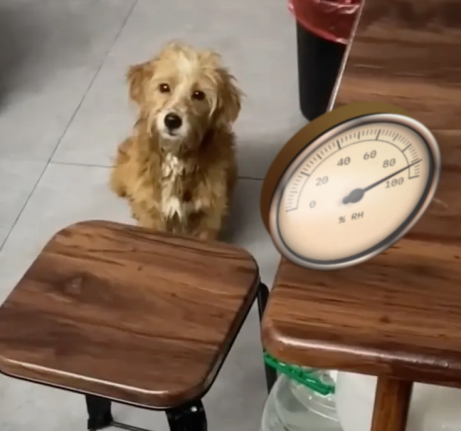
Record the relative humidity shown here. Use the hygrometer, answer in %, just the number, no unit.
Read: 90
